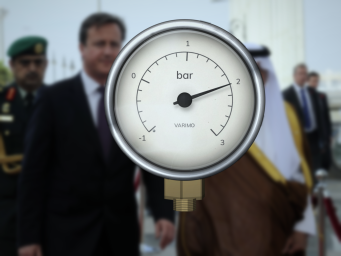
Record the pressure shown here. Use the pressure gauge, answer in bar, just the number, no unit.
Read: 2
